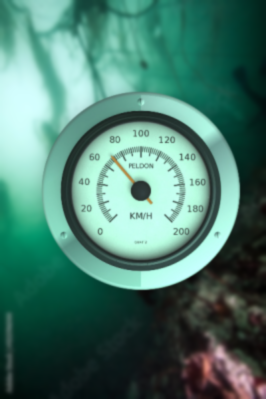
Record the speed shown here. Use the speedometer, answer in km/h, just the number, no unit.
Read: 70
